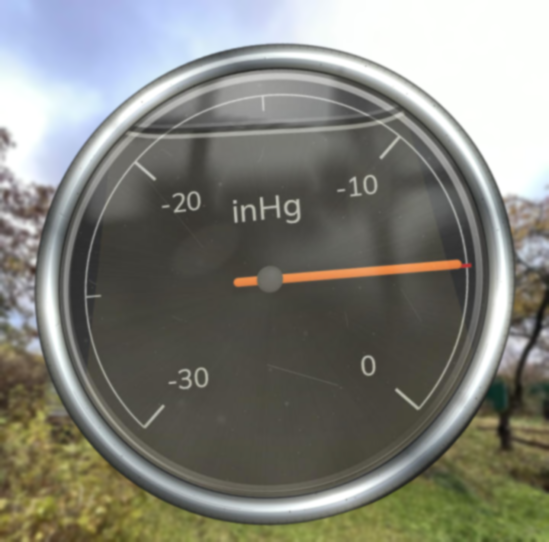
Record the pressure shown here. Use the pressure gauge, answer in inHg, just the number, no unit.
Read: -5
